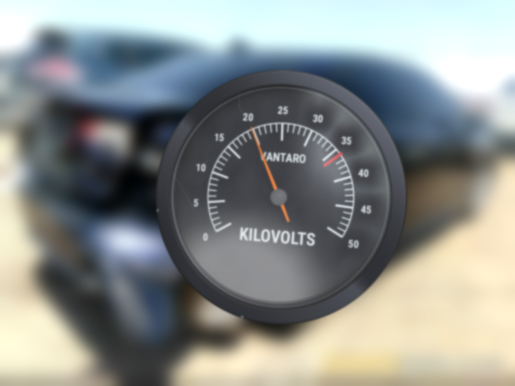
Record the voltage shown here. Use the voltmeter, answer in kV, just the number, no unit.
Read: 20
